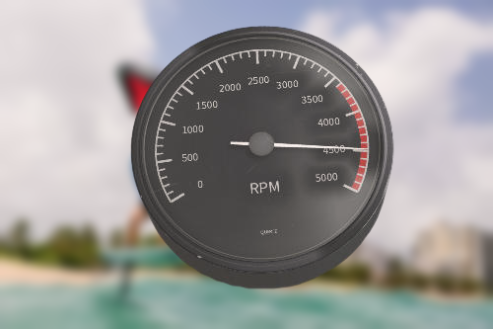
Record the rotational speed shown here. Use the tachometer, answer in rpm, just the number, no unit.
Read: 4500
